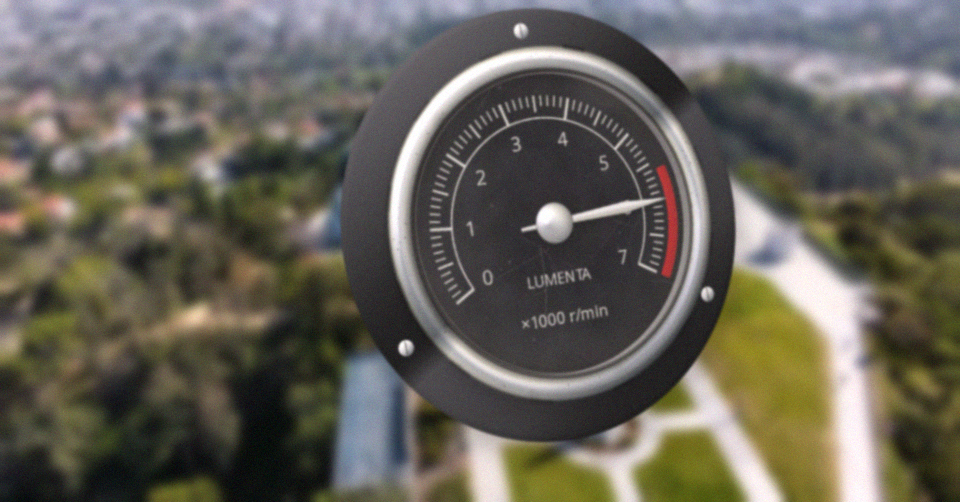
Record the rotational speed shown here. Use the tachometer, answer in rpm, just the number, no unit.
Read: 6000
